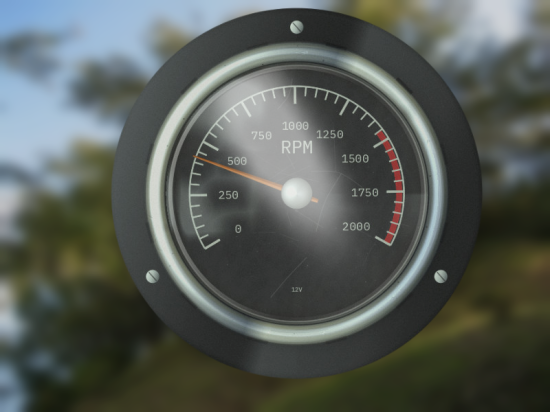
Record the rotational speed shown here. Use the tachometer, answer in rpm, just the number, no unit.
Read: 425
